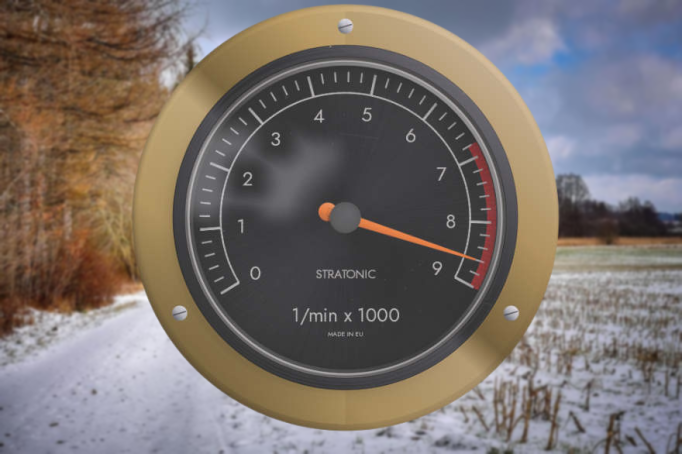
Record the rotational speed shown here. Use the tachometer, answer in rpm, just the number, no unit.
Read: 8600
